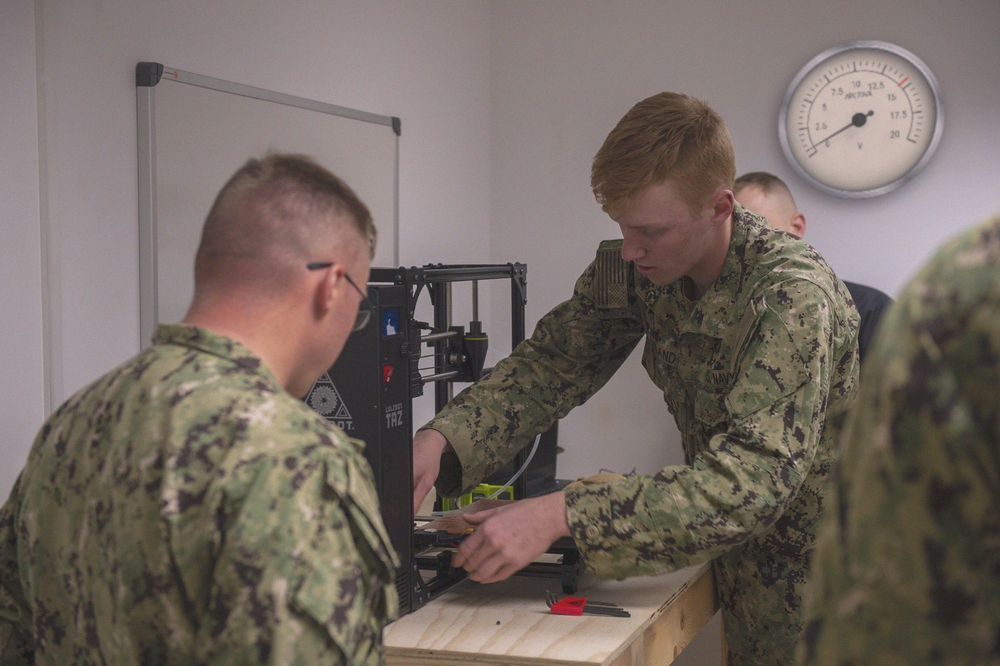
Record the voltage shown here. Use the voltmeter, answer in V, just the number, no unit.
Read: 0.5
